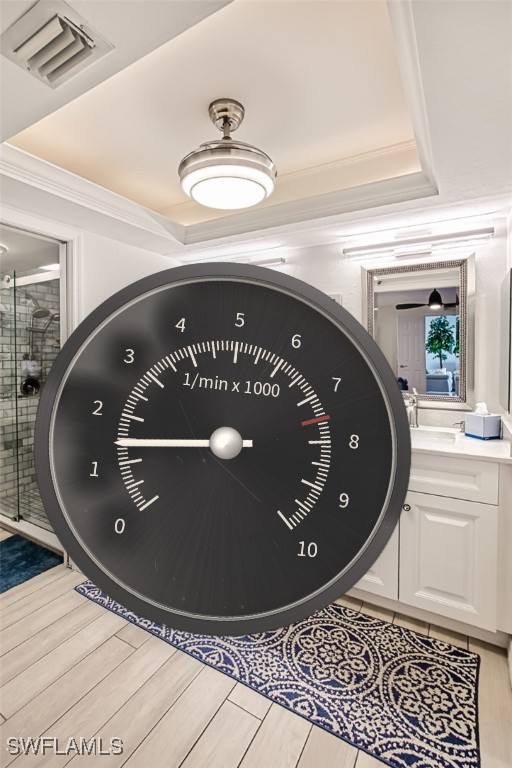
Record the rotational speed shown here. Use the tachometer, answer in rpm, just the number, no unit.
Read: 1400
